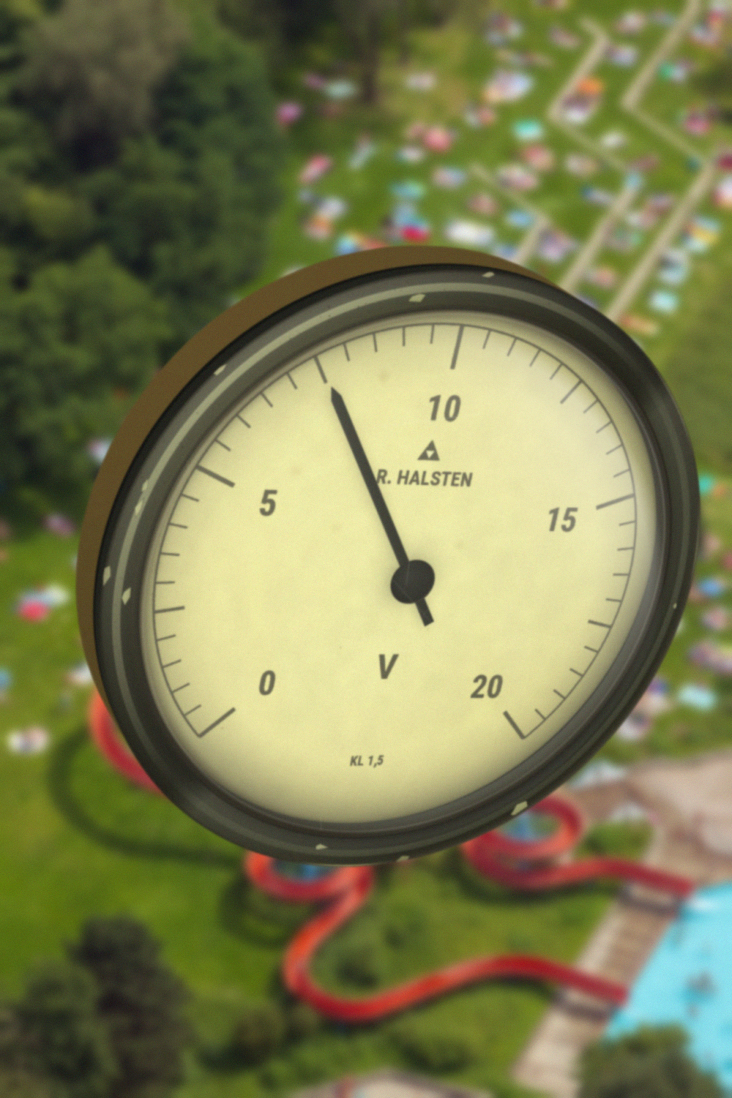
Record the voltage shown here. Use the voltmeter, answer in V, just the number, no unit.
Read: 7.5
